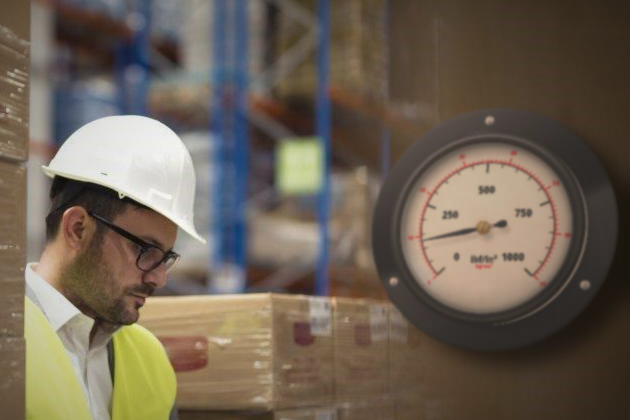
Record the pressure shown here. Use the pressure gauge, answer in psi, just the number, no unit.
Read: 125
